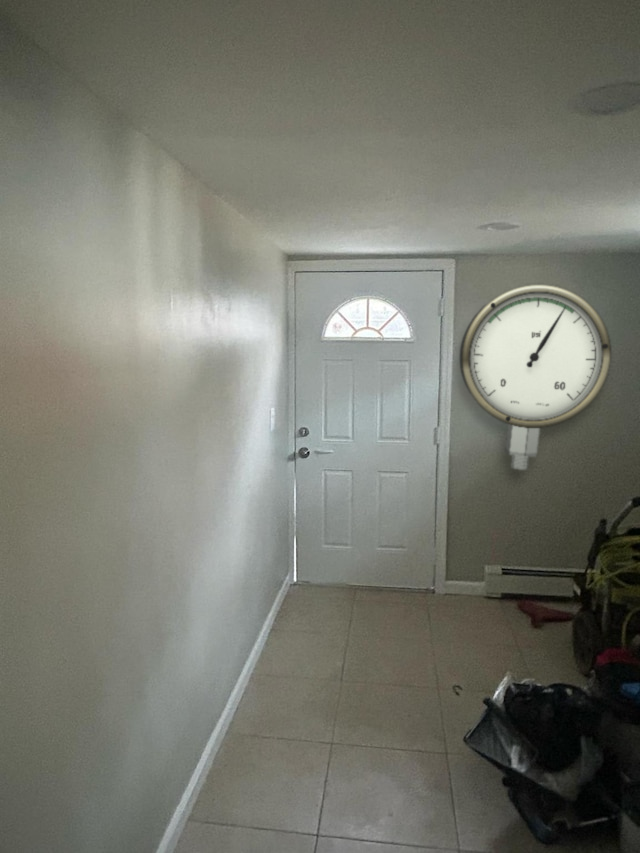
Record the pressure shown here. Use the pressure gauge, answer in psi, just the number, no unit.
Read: 36
